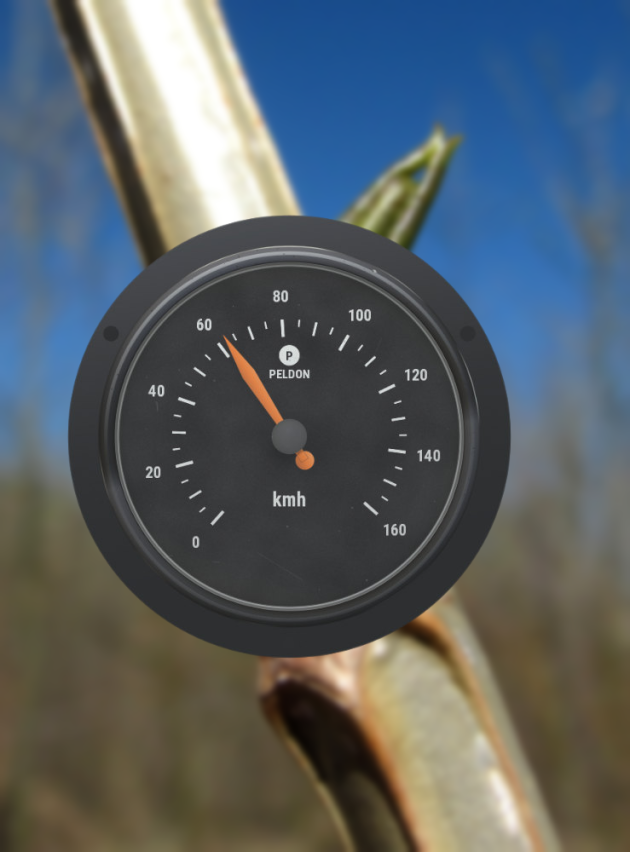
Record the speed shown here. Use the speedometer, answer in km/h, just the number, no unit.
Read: 62.5
